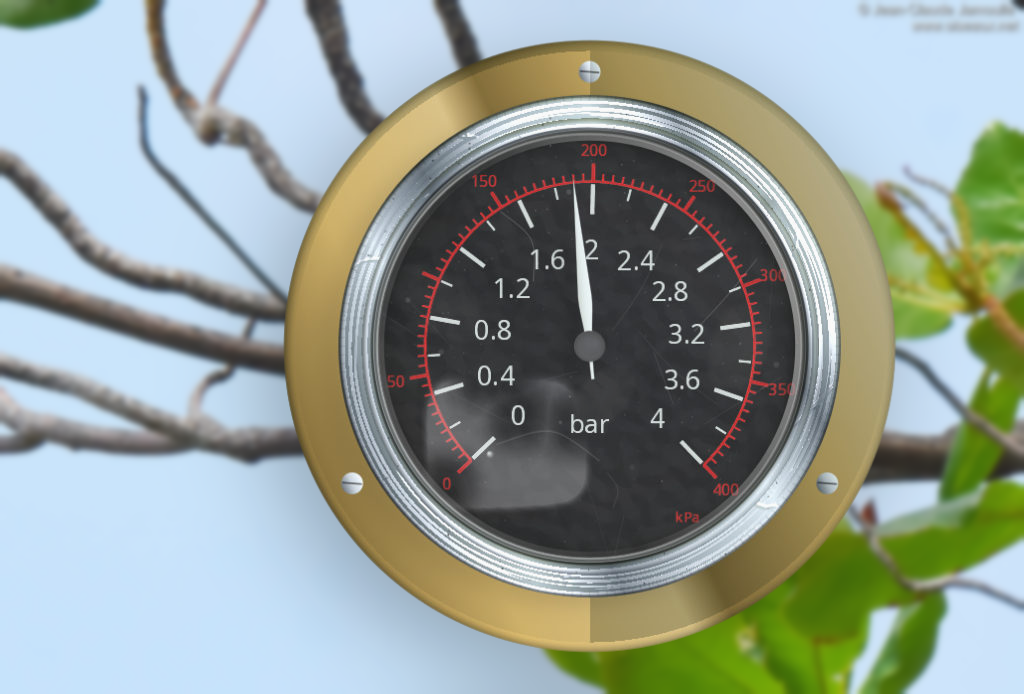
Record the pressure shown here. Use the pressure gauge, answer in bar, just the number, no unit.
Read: 1.9
